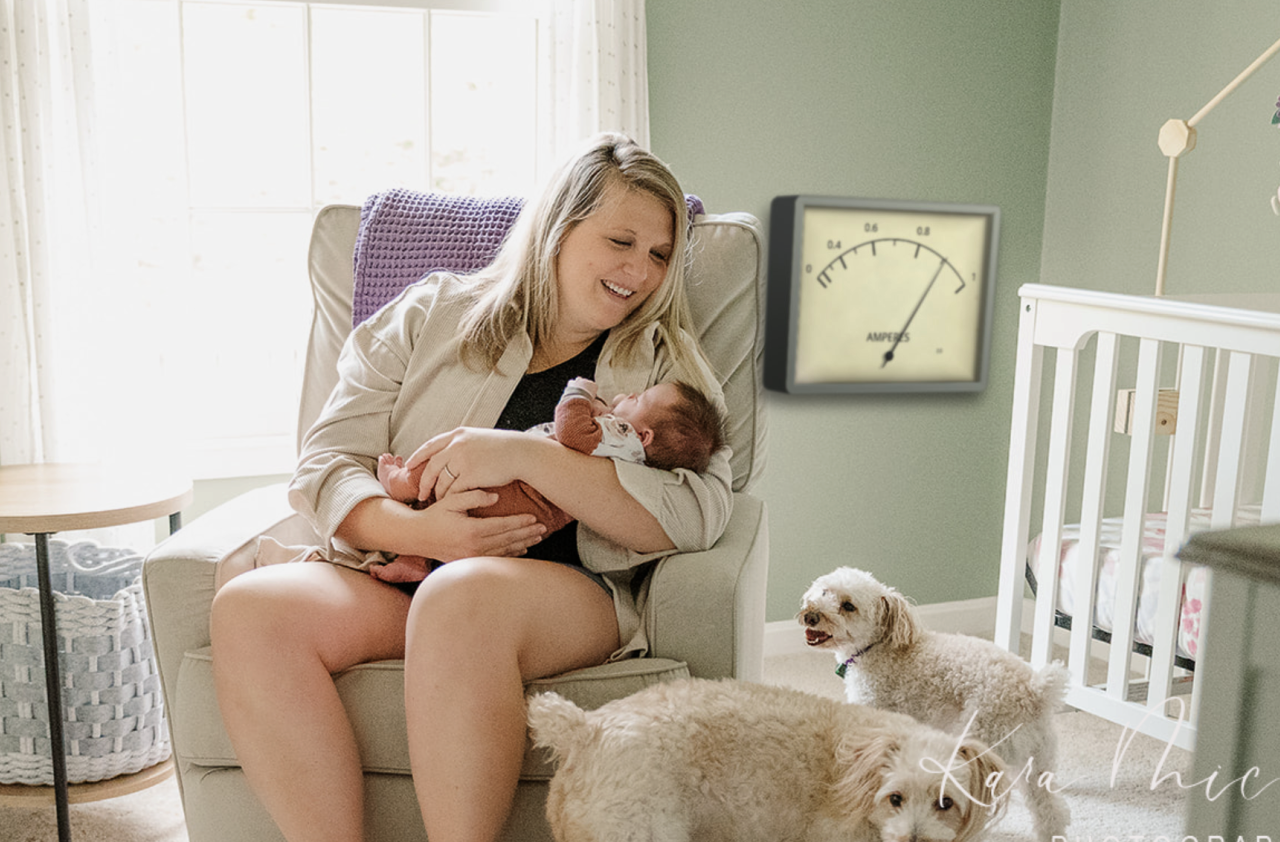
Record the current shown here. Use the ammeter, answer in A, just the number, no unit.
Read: 0.9
